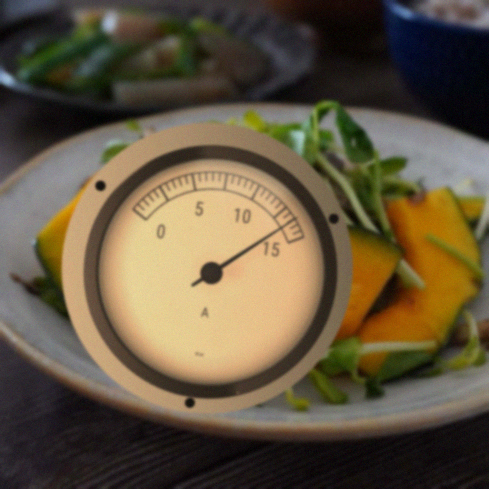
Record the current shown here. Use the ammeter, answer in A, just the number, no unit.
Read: 13.5
